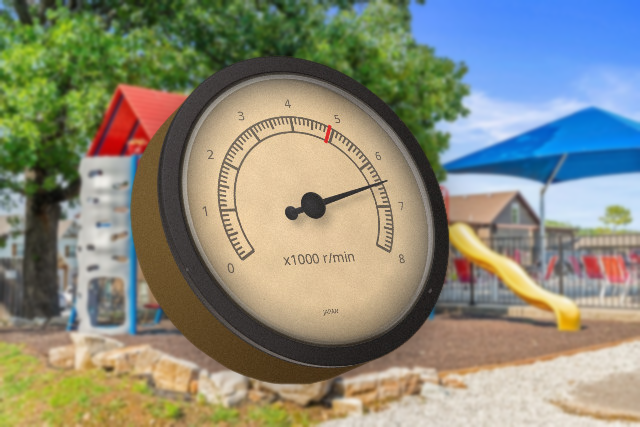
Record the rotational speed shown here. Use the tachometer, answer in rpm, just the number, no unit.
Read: 6500
